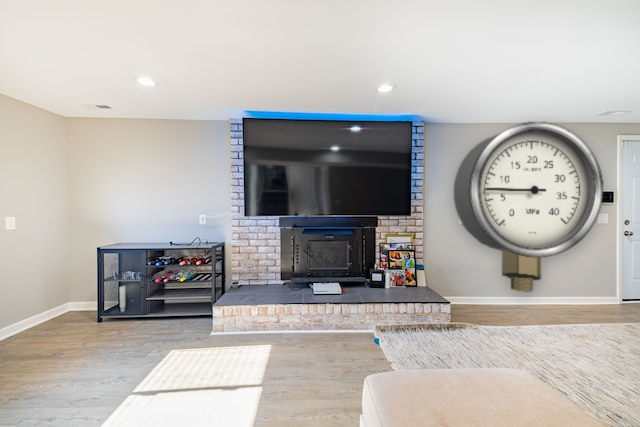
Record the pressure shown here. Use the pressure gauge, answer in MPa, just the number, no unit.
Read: 7
